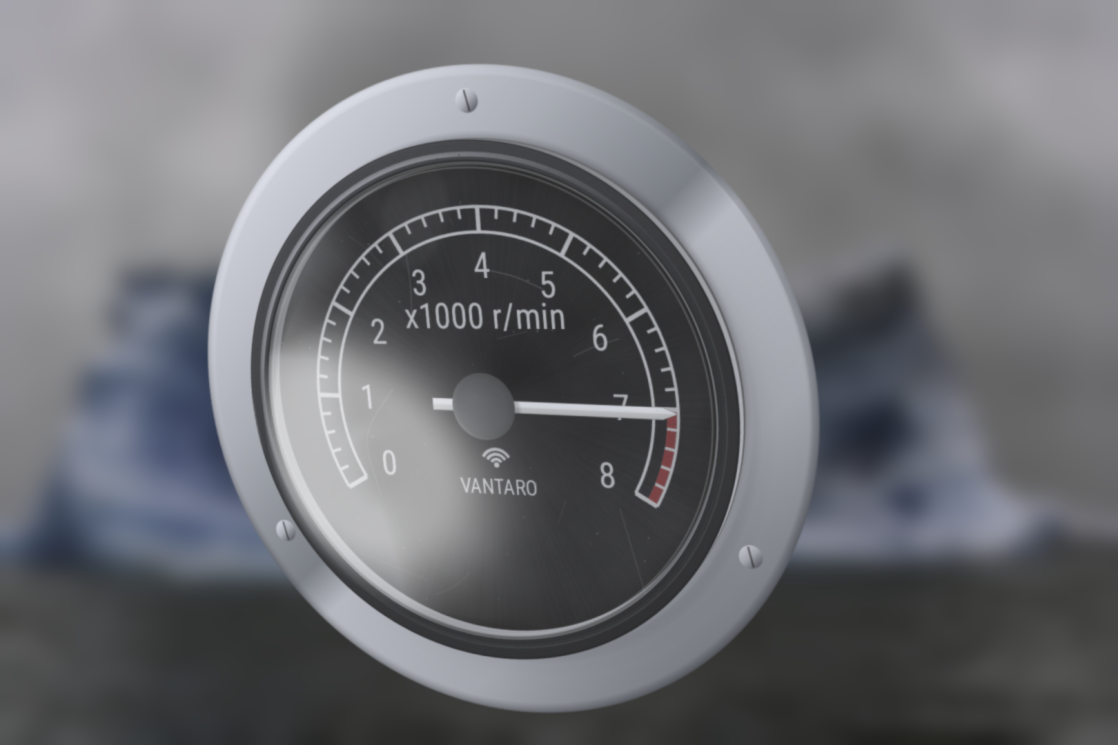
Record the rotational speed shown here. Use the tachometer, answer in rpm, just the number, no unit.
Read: 7000
